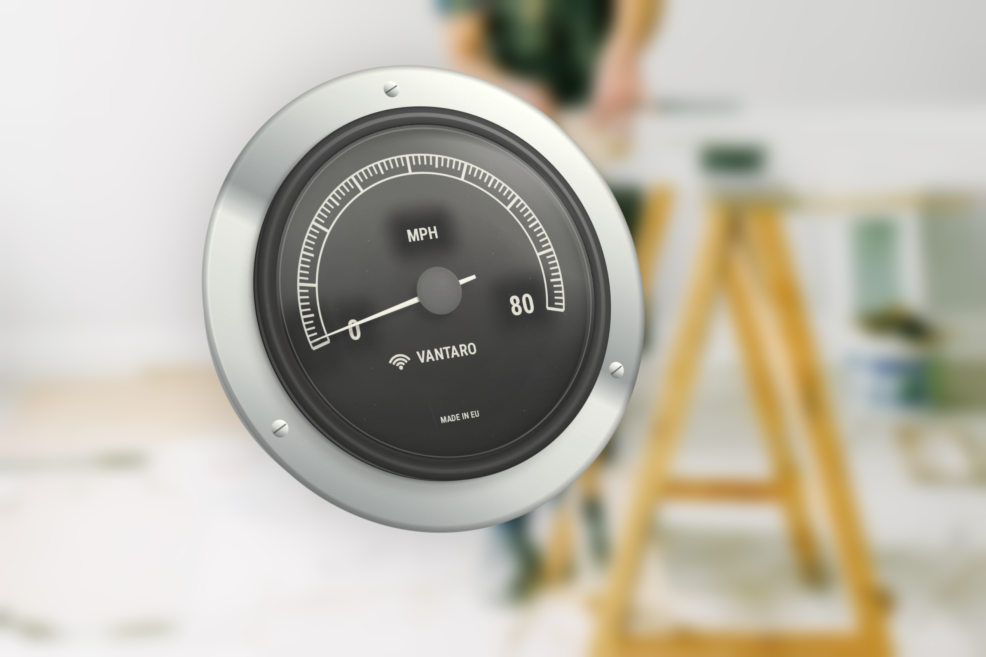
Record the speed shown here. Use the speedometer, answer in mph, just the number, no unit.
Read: 1
